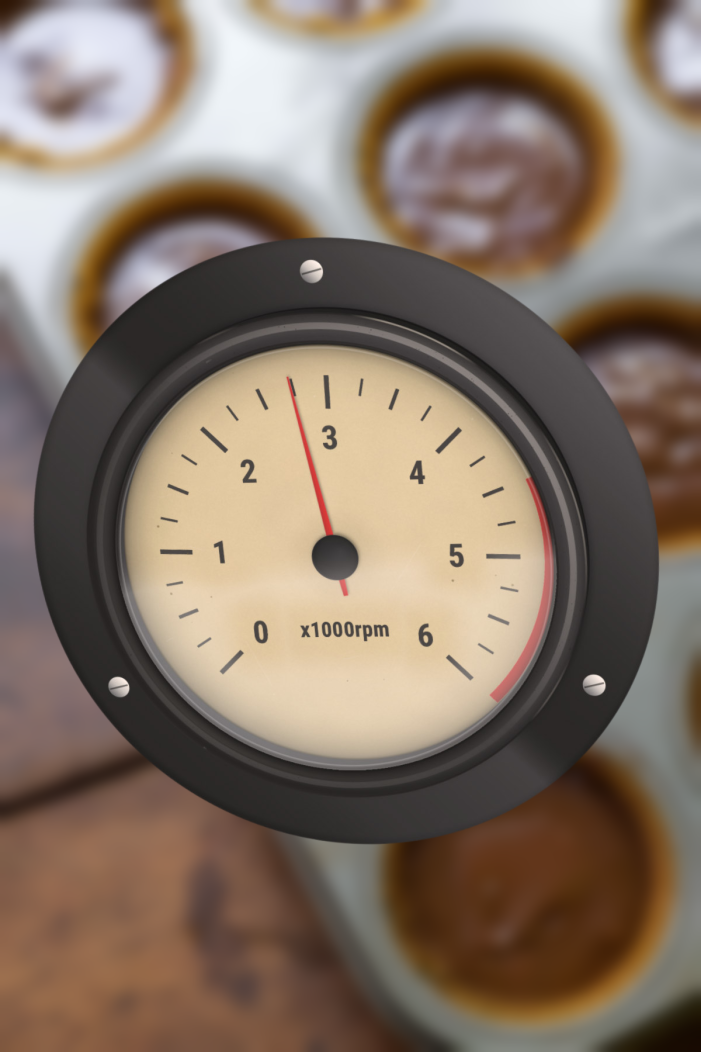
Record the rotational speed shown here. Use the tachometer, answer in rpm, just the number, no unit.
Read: 2750
